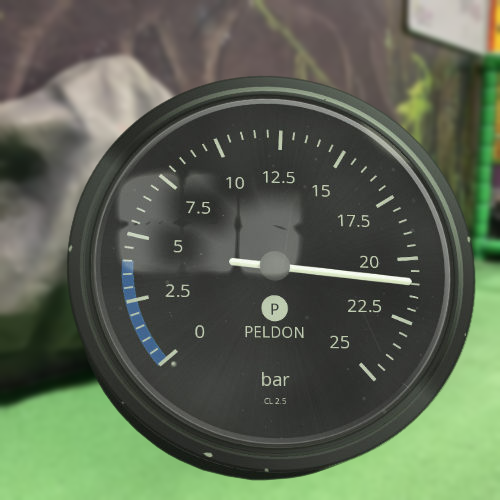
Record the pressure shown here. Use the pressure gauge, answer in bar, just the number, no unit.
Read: 21
